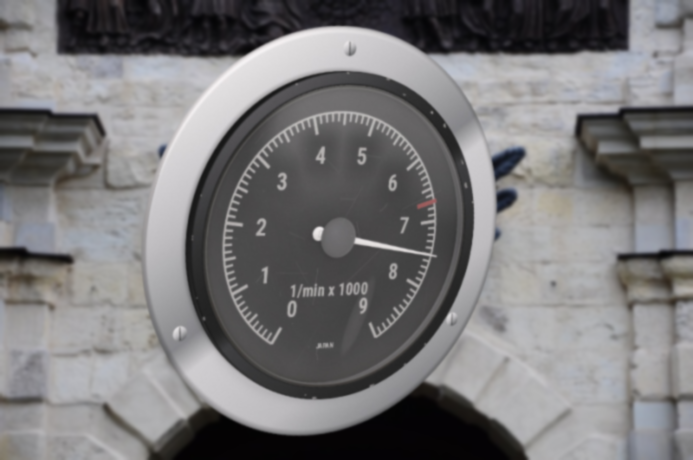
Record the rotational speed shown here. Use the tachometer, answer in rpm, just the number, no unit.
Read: 7500
